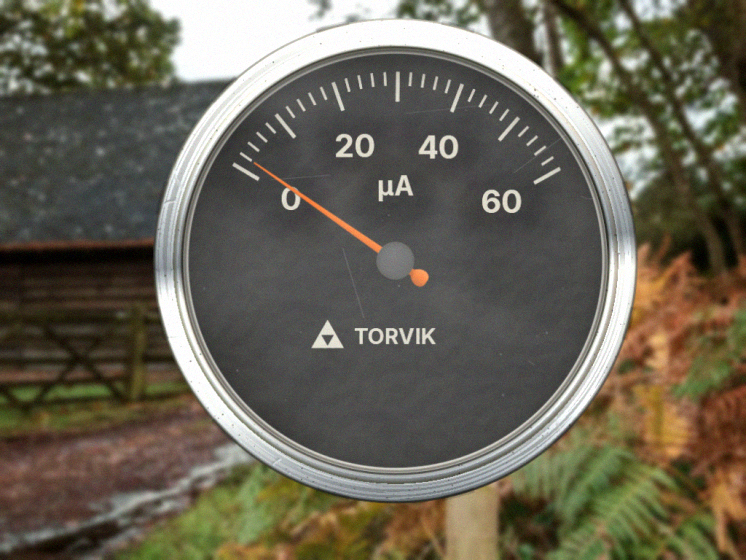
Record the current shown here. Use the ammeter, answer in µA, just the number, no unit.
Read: 2
